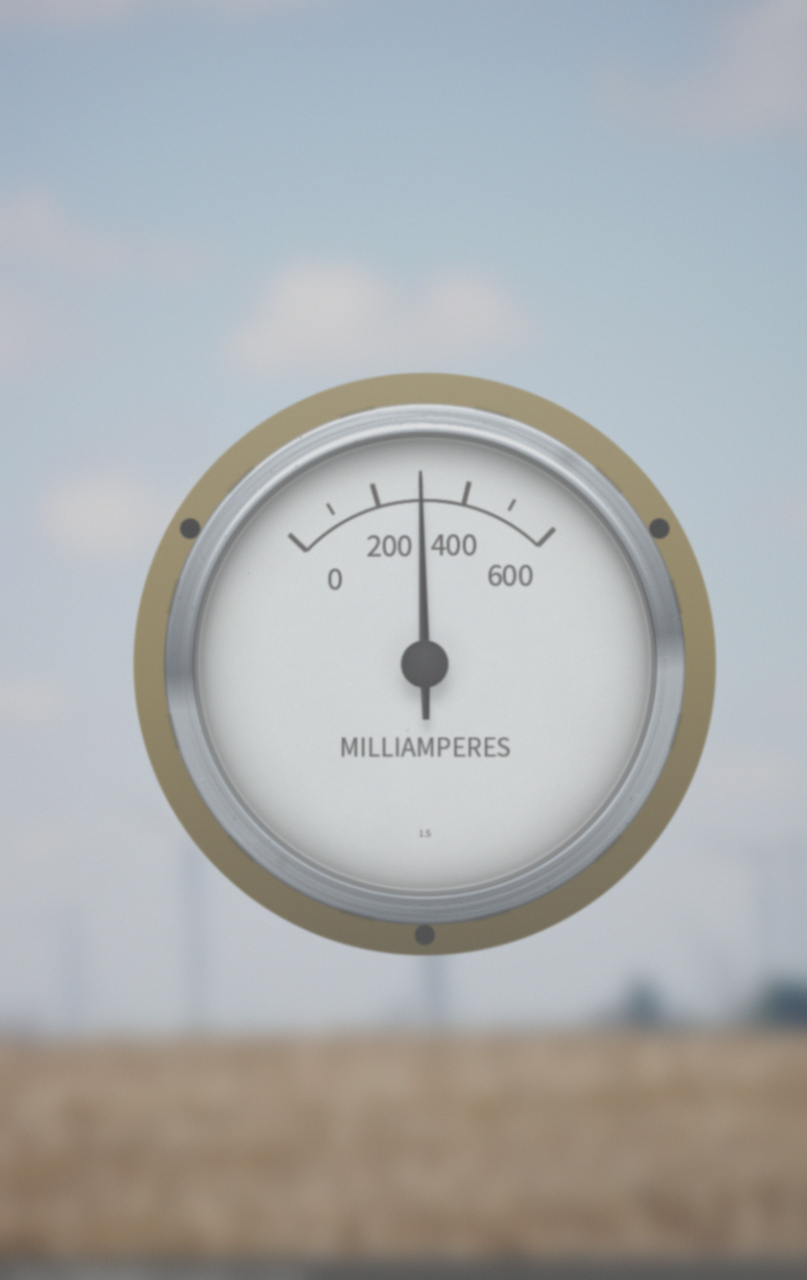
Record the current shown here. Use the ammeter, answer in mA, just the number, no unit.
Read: 300
